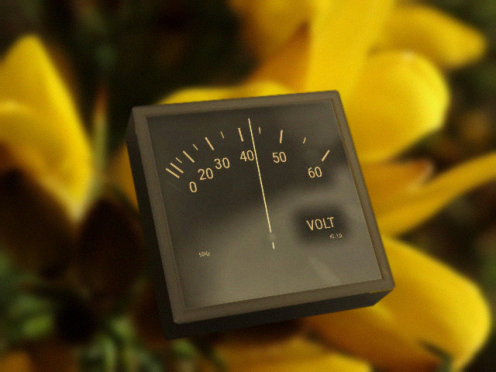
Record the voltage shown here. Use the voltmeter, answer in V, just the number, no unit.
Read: 42.5
